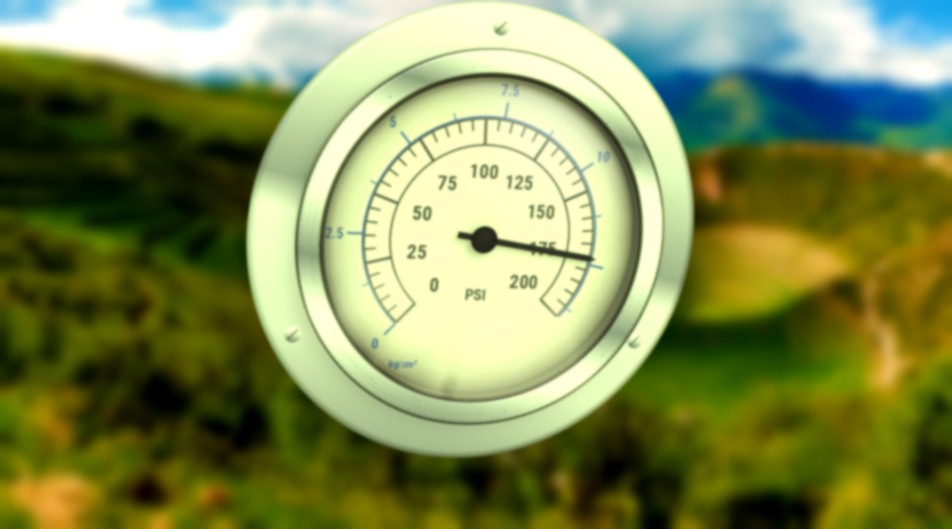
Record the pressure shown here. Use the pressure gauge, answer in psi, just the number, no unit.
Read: 175
